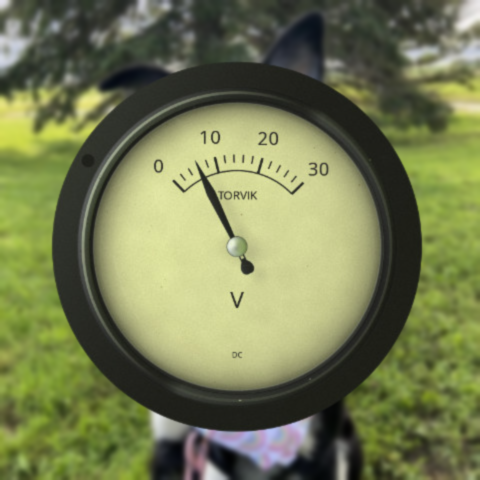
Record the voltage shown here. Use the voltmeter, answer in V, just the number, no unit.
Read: 6
